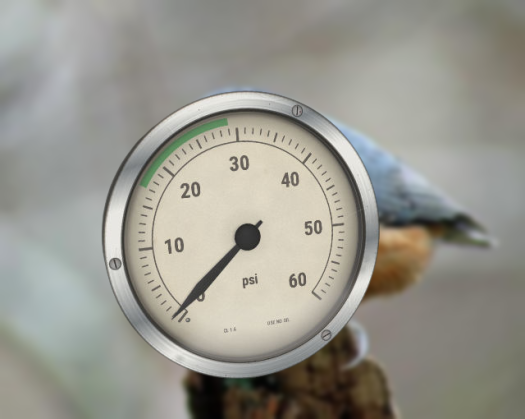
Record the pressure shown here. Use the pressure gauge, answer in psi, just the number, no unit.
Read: 1
